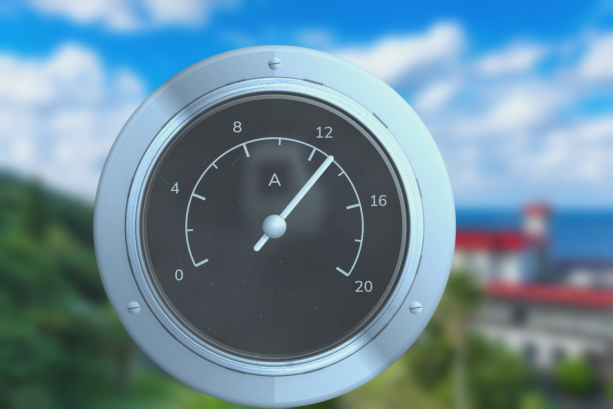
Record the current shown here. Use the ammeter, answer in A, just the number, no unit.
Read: 13
